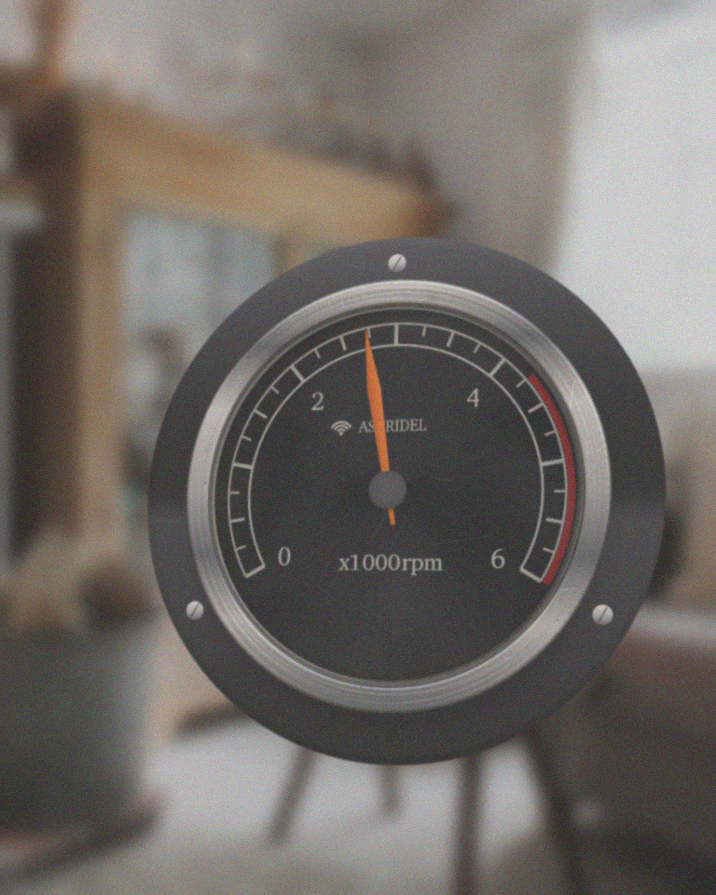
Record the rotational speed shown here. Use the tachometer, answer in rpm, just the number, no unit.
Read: 2750
